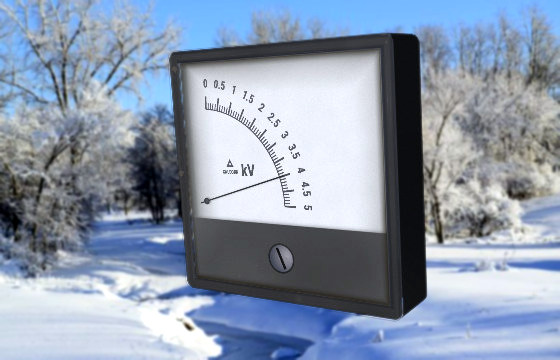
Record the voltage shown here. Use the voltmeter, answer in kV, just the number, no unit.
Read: 4
